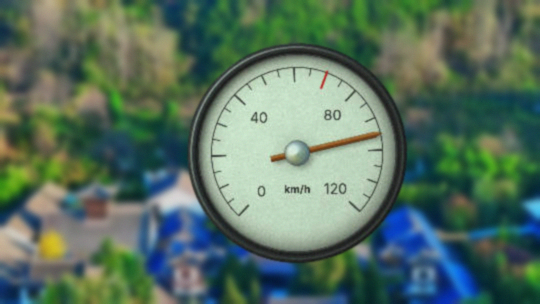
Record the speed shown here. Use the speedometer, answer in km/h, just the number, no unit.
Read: 95
